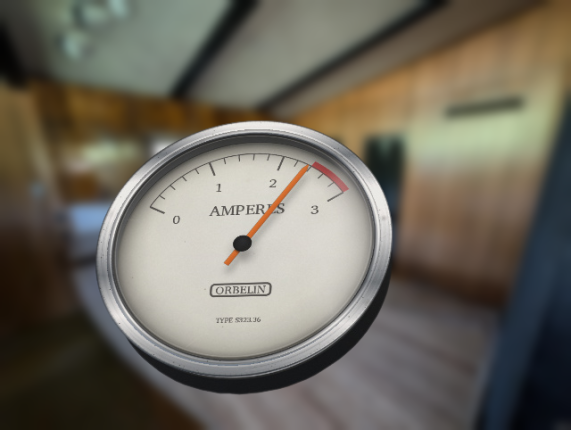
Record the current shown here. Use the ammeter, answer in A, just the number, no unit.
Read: 2.4
